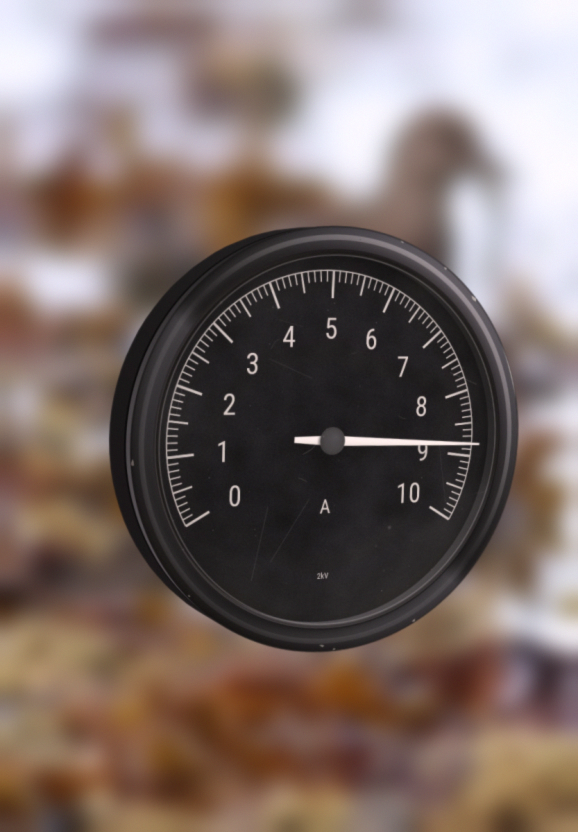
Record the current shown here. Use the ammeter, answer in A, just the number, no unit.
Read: 8.8
